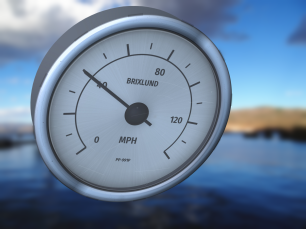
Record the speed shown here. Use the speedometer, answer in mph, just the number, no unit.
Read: 40
